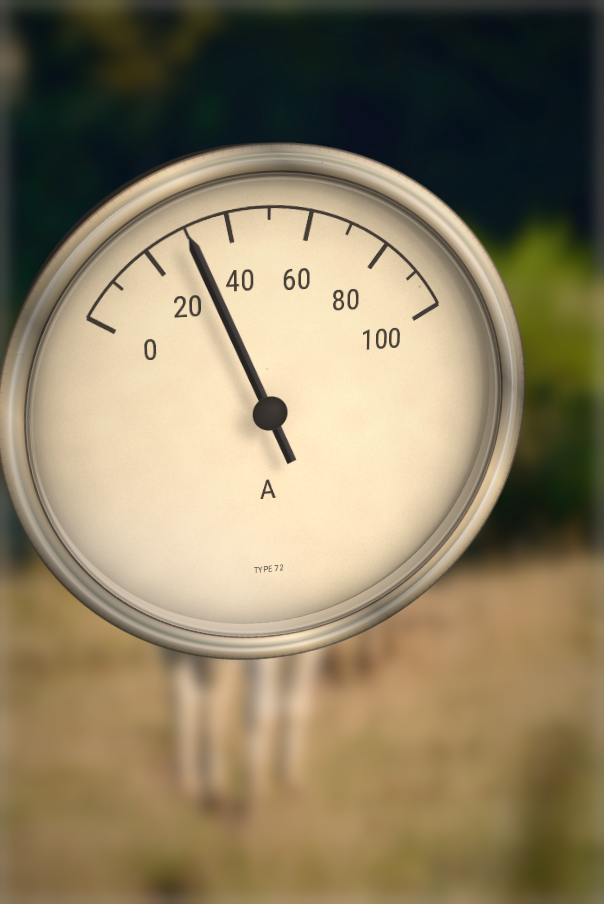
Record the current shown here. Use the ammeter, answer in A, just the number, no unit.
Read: 30
